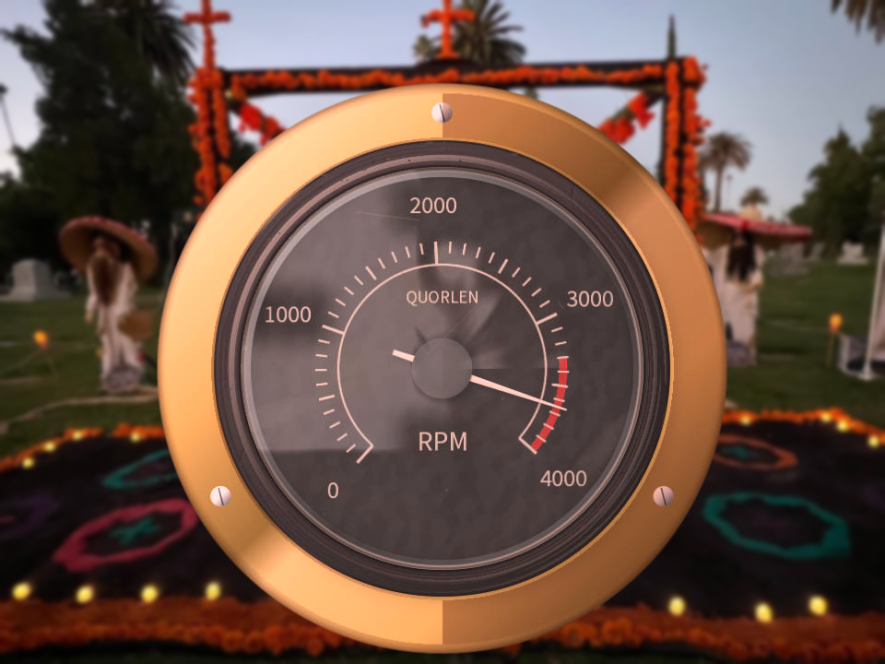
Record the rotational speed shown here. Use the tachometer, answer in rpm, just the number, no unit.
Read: 3650
